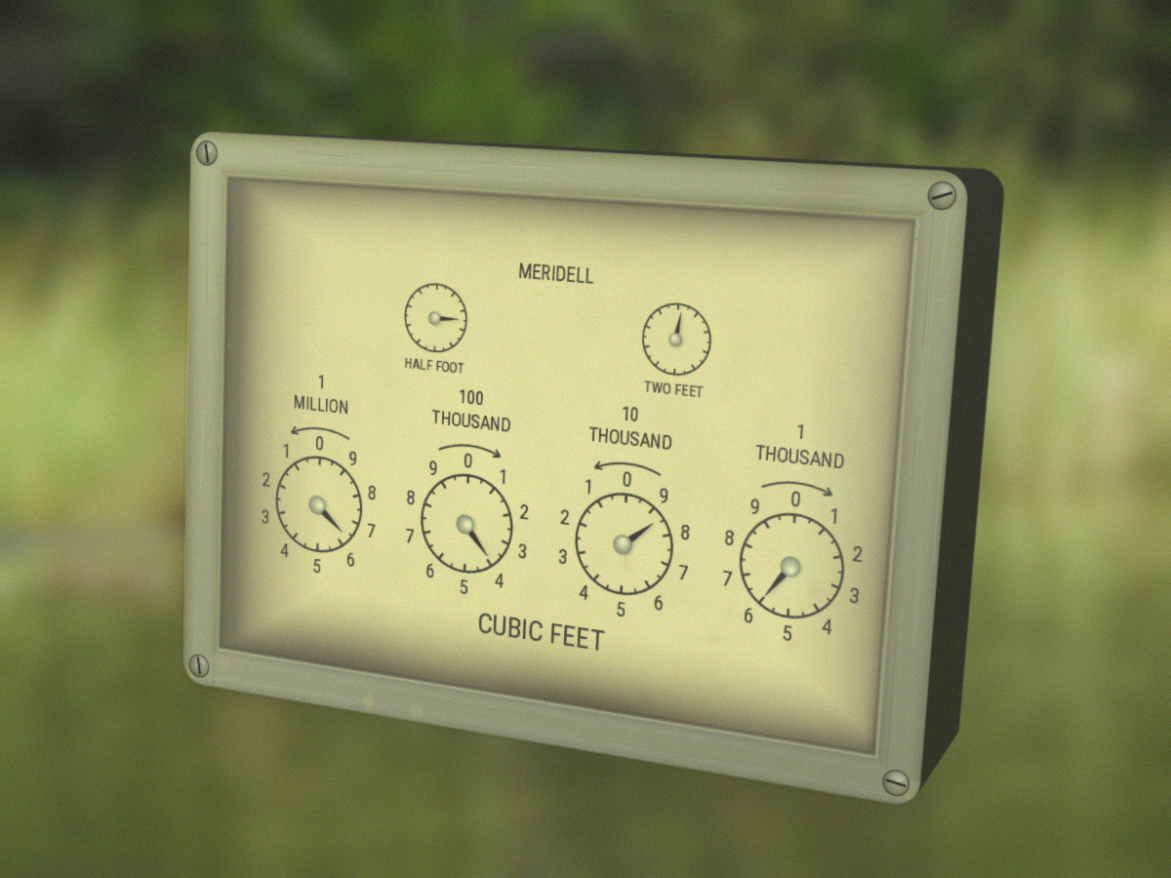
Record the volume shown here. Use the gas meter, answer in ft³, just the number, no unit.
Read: 638600
